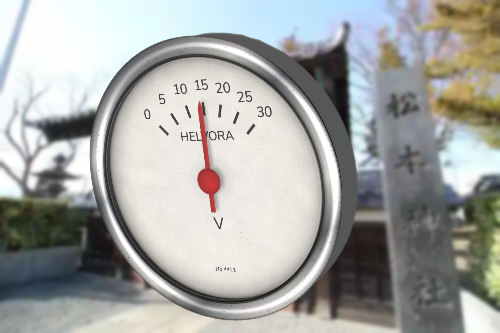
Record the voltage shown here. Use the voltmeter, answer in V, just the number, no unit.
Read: 15
